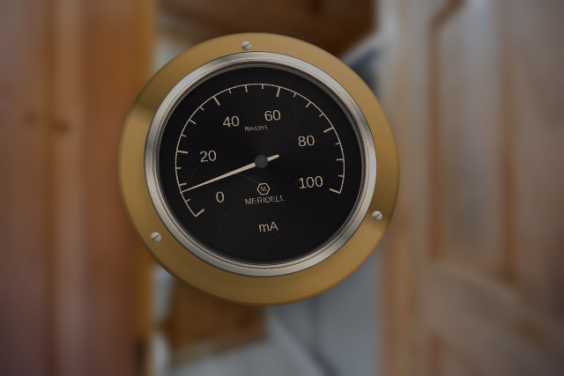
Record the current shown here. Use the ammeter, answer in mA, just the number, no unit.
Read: 7.5
